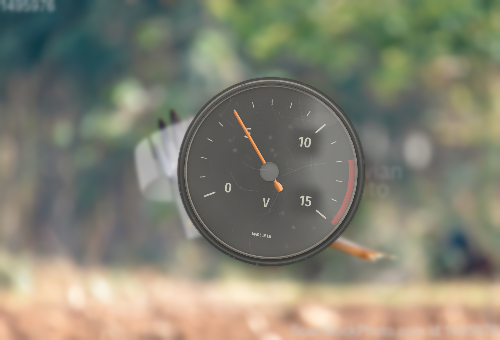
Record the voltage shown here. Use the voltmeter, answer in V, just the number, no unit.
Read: 5
